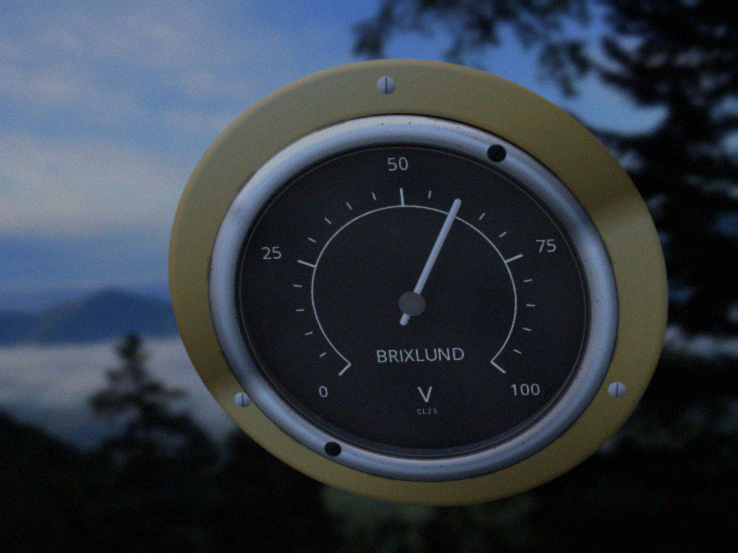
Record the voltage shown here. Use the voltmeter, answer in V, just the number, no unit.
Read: 60
